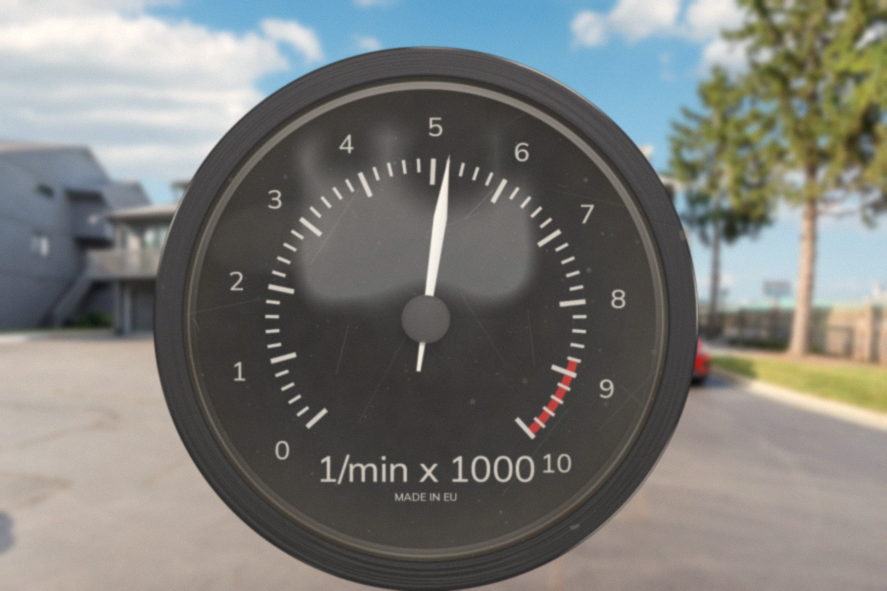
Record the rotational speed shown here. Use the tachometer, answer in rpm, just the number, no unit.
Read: 5200
